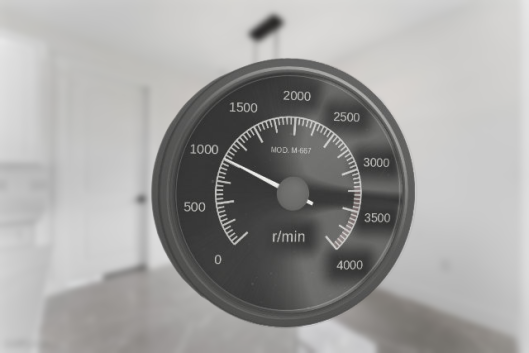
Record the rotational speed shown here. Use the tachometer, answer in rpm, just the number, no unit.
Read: 1000
